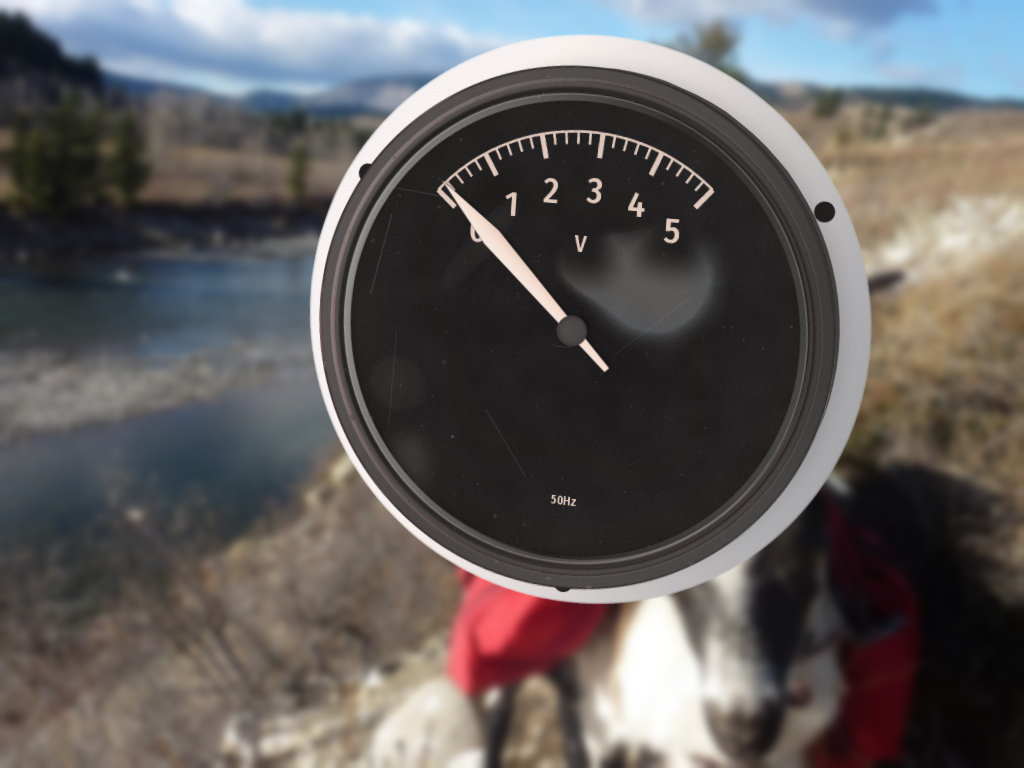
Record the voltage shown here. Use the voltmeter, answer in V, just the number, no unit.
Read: 0.2
